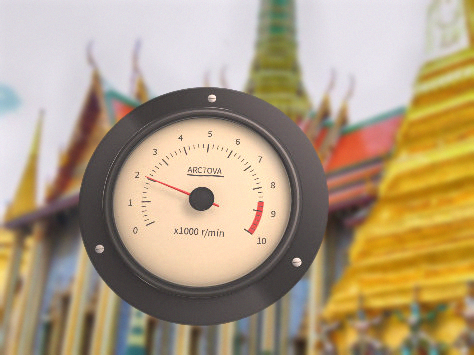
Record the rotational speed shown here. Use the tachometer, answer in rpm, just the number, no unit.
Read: 2000
